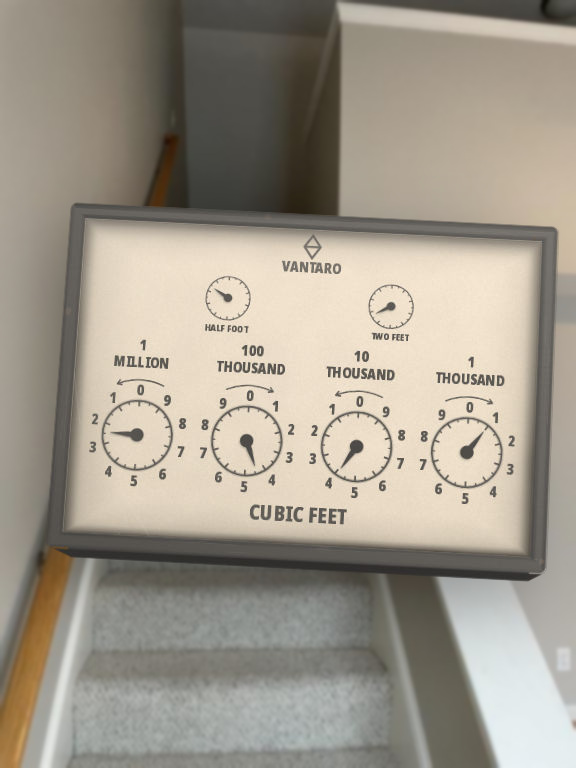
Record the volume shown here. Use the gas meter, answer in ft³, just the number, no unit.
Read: 244100
